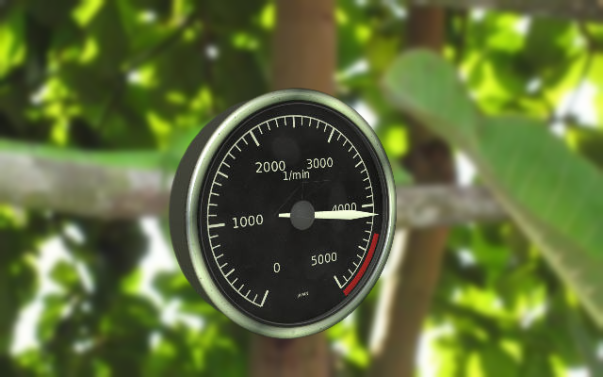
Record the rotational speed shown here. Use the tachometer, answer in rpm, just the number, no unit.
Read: 4100
